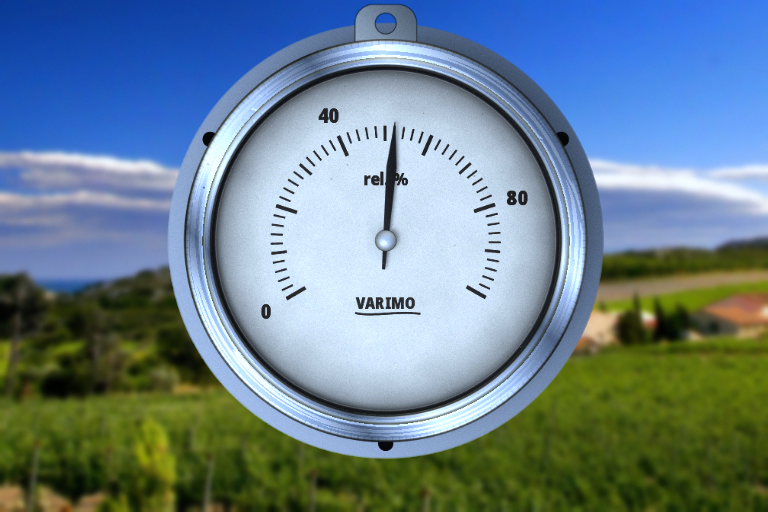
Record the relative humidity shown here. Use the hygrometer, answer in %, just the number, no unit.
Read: 52
